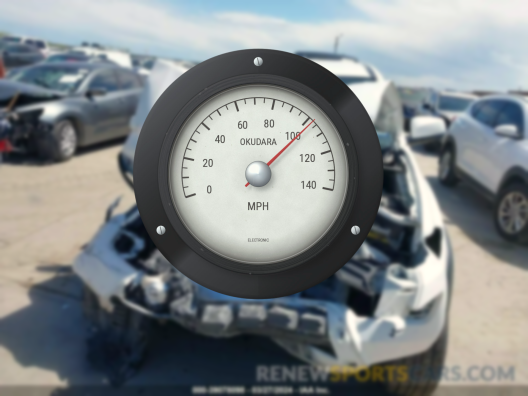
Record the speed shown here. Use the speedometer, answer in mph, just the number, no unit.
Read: 102.5
